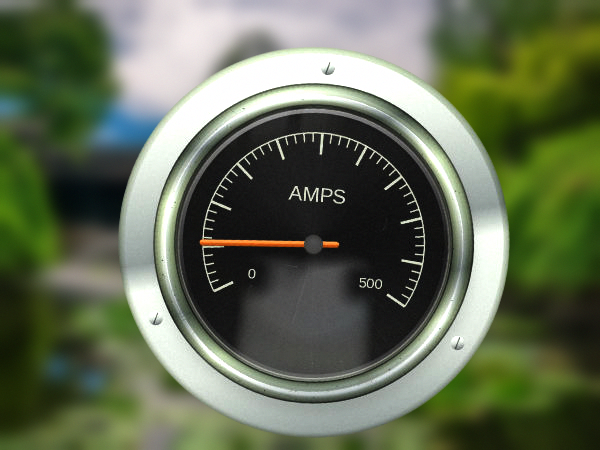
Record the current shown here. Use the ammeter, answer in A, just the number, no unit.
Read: 55
